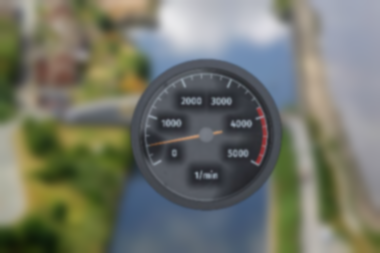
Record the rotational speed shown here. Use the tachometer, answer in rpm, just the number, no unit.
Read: 400
